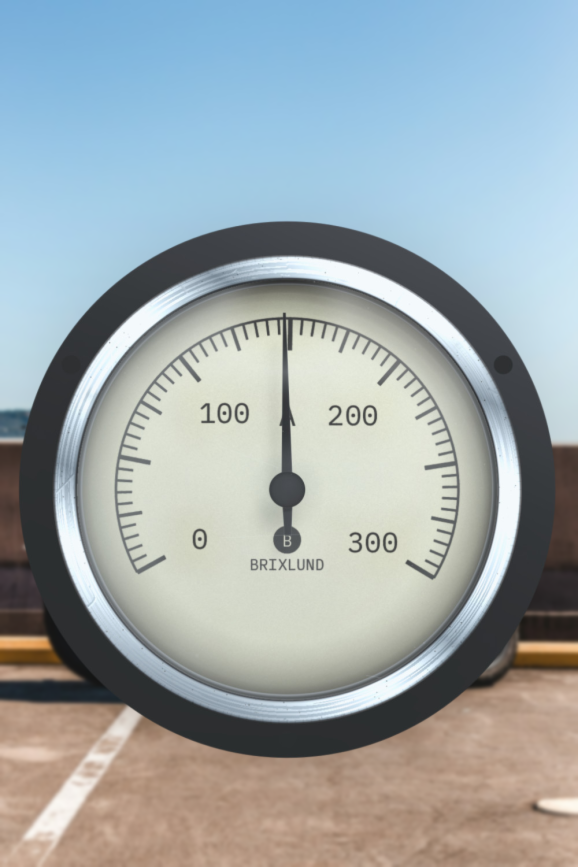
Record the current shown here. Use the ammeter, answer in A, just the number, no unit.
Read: 147.5
